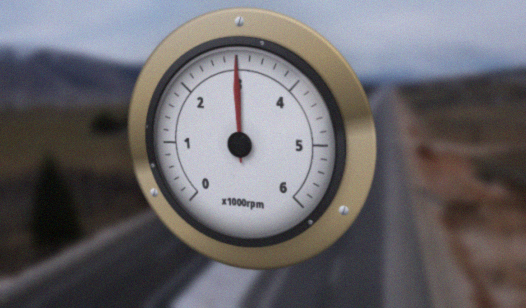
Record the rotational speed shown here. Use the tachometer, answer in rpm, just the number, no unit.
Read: 3000
